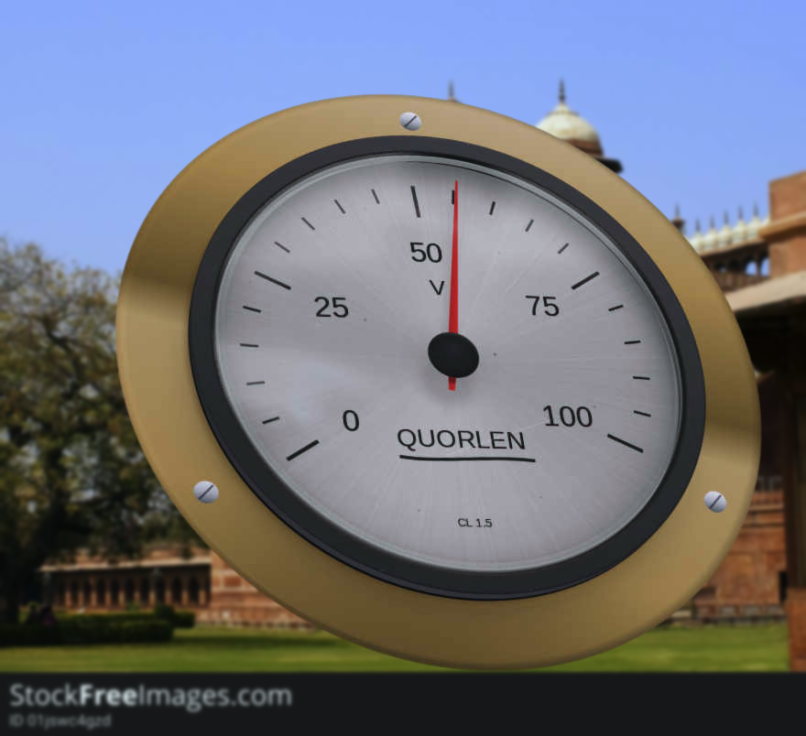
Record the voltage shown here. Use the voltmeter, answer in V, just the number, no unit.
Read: 55
